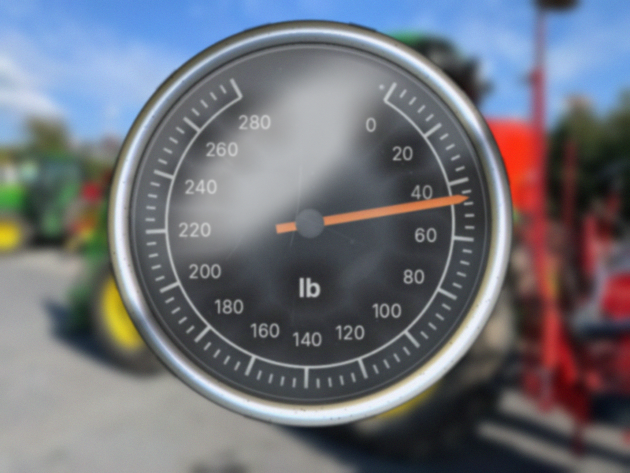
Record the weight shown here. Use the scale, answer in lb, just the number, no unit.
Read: 46
